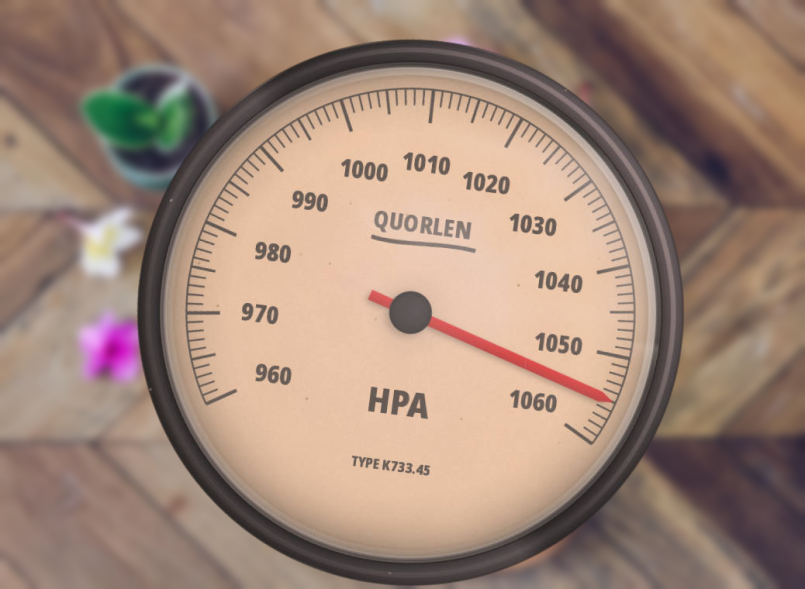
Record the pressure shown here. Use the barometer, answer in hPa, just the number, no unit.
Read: 1055
